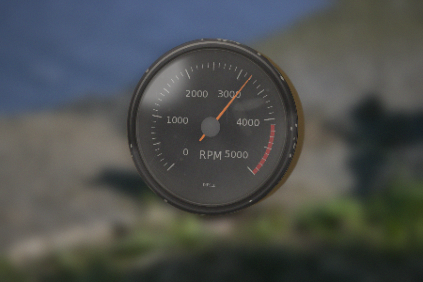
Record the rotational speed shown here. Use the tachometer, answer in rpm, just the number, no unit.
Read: 3200
